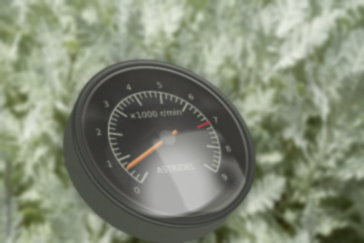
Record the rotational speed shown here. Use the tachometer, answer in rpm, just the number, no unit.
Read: 600
